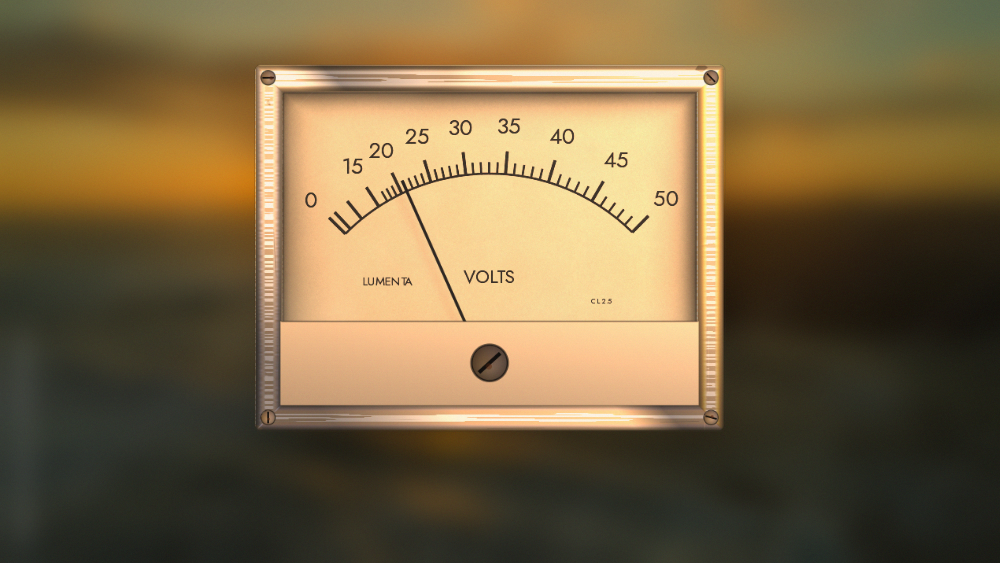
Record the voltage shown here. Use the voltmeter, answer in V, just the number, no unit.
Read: 21
